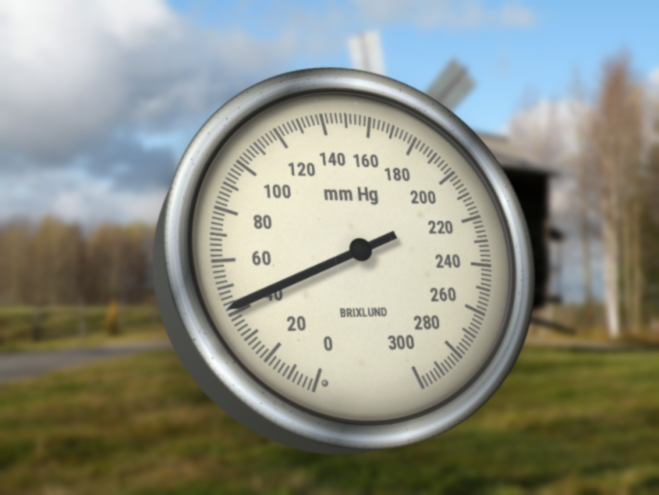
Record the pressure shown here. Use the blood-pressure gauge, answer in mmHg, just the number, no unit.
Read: 42
